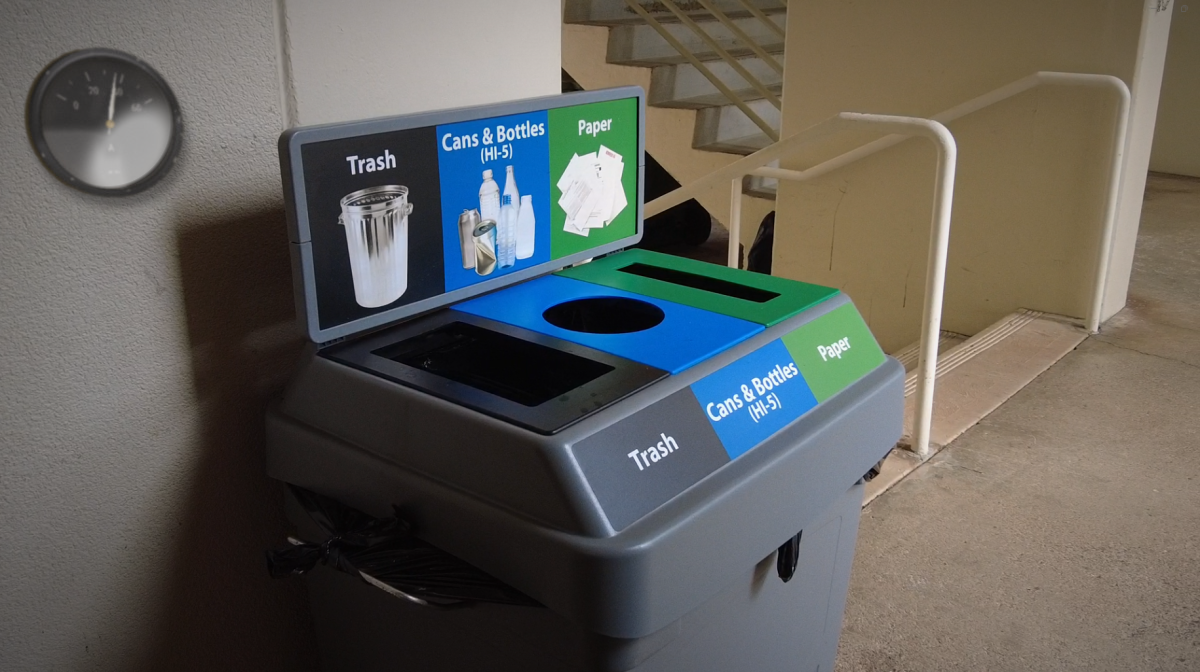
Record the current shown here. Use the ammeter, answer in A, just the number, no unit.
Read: 35
